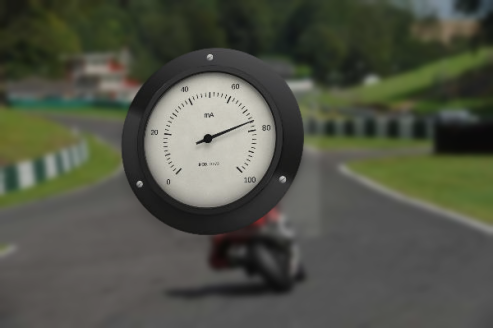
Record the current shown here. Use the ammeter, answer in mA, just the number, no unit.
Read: 76
